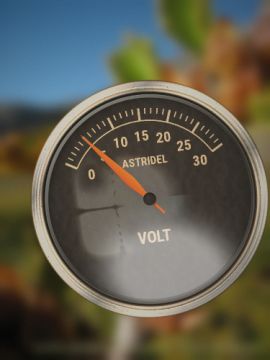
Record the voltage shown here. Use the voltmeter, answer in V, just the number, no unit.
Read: 5
